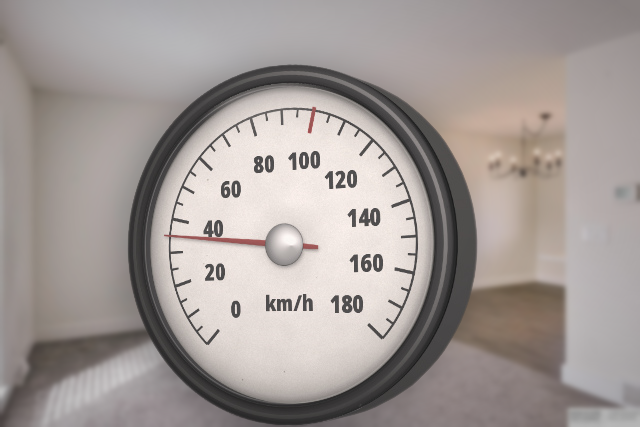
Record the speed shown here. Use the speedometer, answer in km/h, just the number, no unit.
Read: 35
